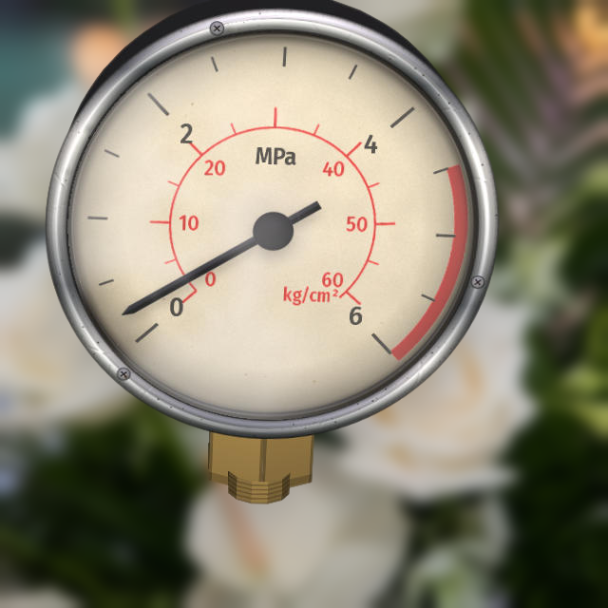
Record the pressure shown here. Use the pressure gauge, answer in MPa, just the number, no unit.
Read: 0.25
